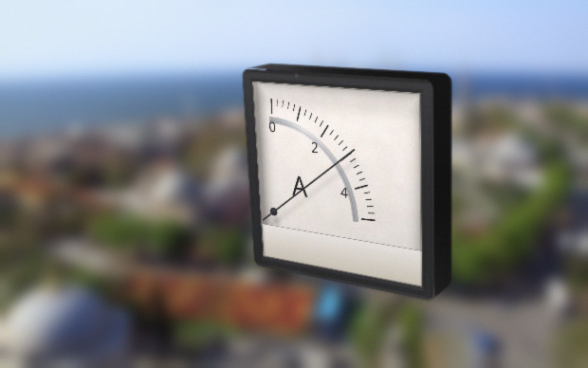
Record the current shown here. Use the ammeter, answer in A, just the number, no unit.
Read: 3
